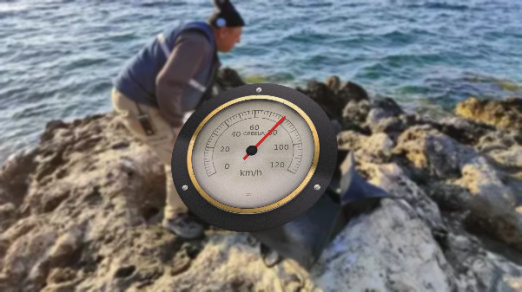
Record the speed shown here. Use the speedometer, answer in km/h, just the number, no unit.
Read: 80
